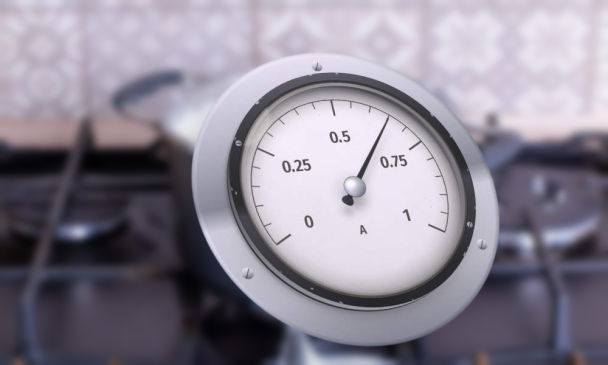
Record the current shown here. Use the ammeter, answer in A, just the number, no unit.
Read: 0.65
